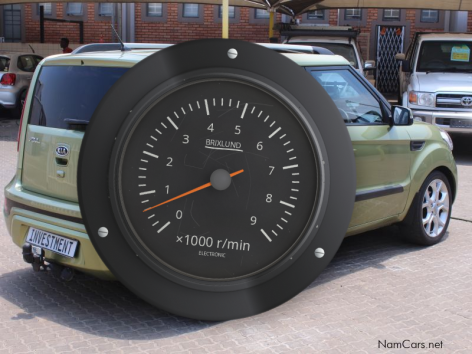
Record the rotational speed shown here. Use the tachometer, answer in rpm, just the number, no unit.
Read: 600
